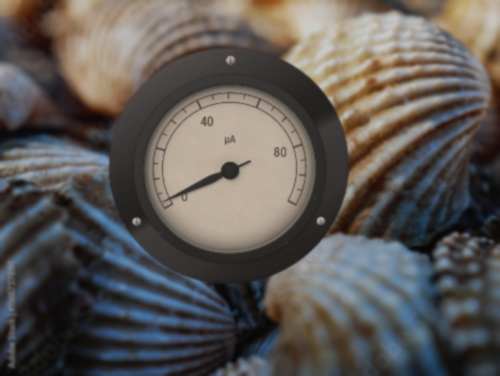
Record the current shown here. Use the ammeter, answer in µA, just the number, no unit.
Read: 2.5
